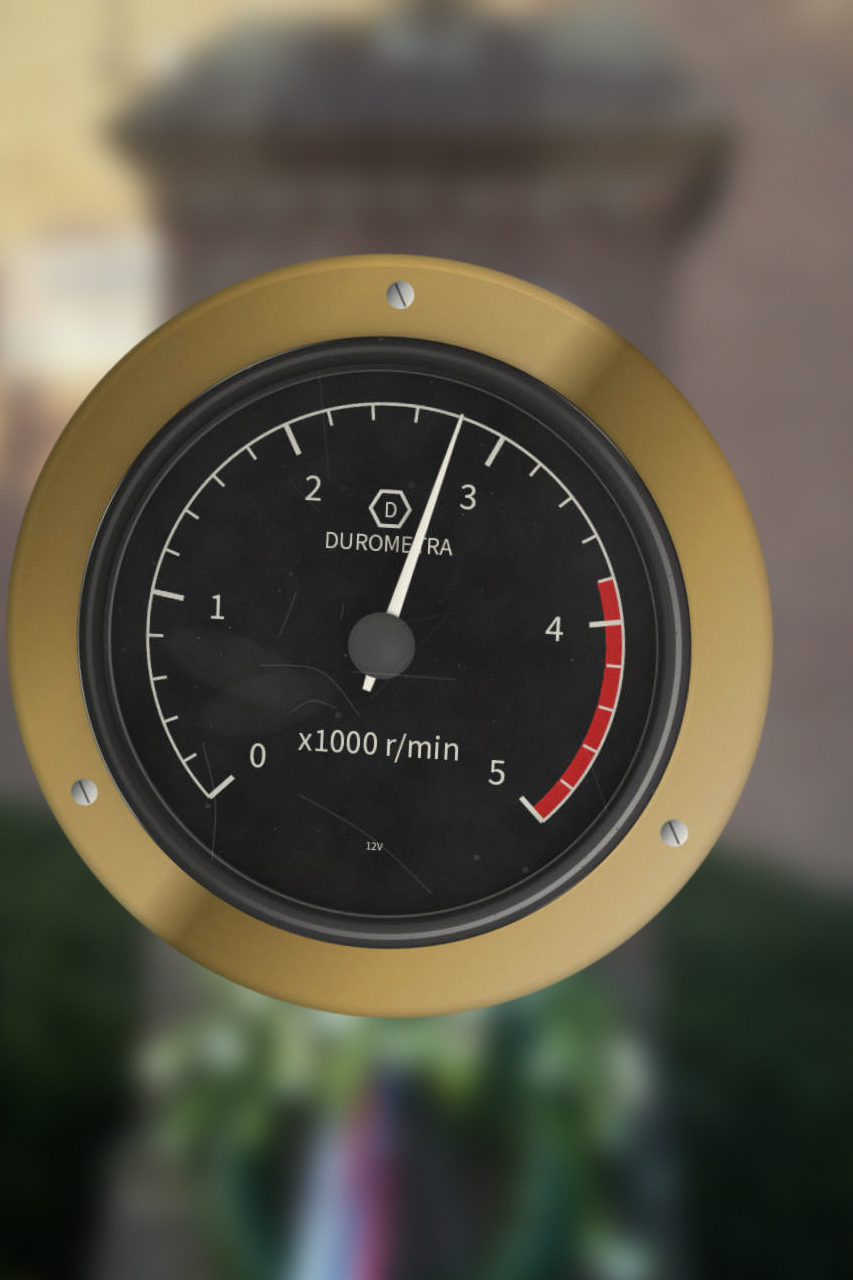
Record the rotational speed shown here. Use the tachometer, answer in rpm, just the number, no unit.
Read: 2800
